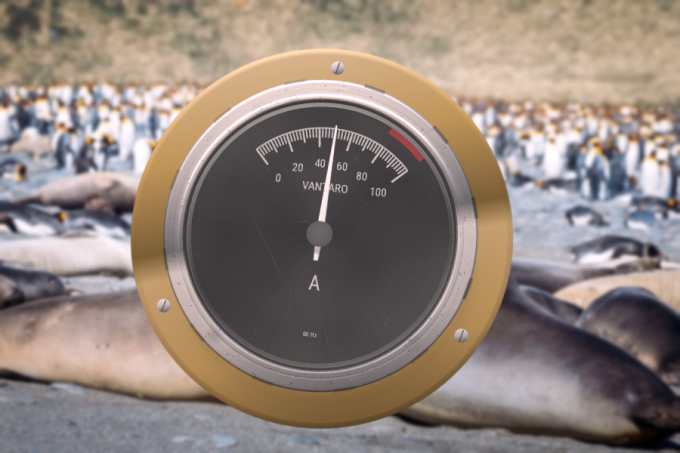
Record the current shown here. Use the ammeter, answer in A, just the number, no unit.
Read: 50
